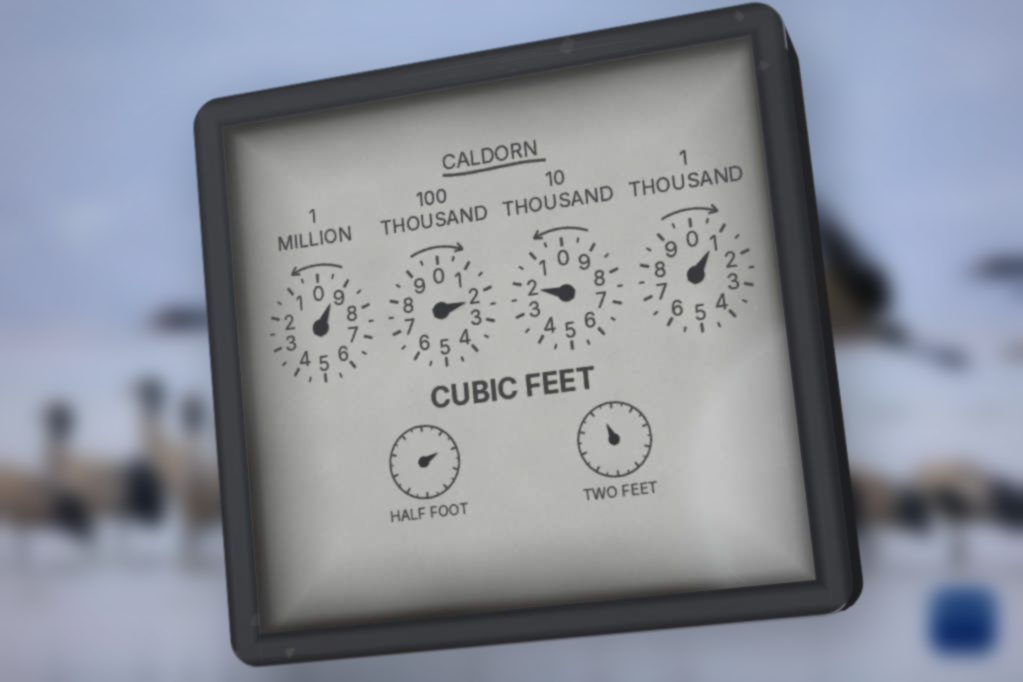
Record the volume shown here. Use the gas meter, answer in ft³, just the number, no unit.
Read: 922100
